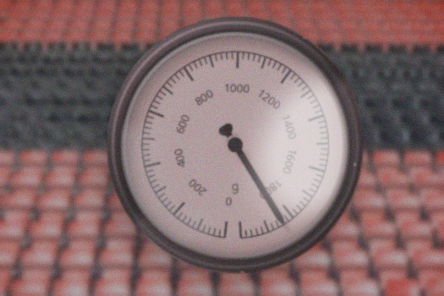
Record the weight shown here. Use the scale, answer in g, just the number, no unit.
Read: 1840
